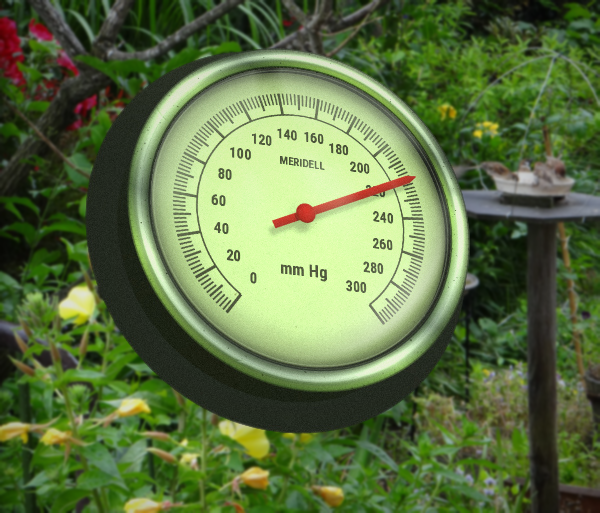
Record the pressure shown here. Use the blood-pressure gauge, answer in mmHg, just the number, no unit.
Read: 220
